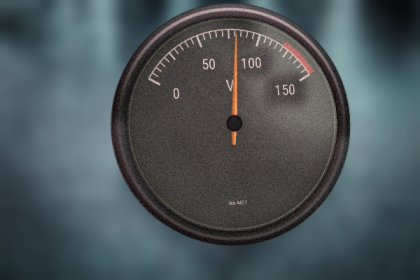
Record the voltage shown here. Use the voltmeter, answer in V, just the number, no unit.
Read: 80
